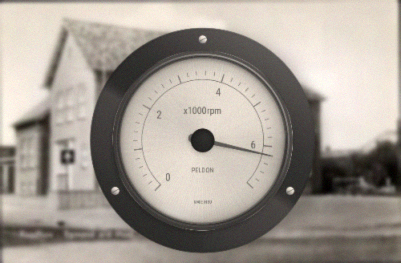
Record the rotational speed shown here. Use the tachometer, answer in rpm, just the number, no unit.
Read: 6200
